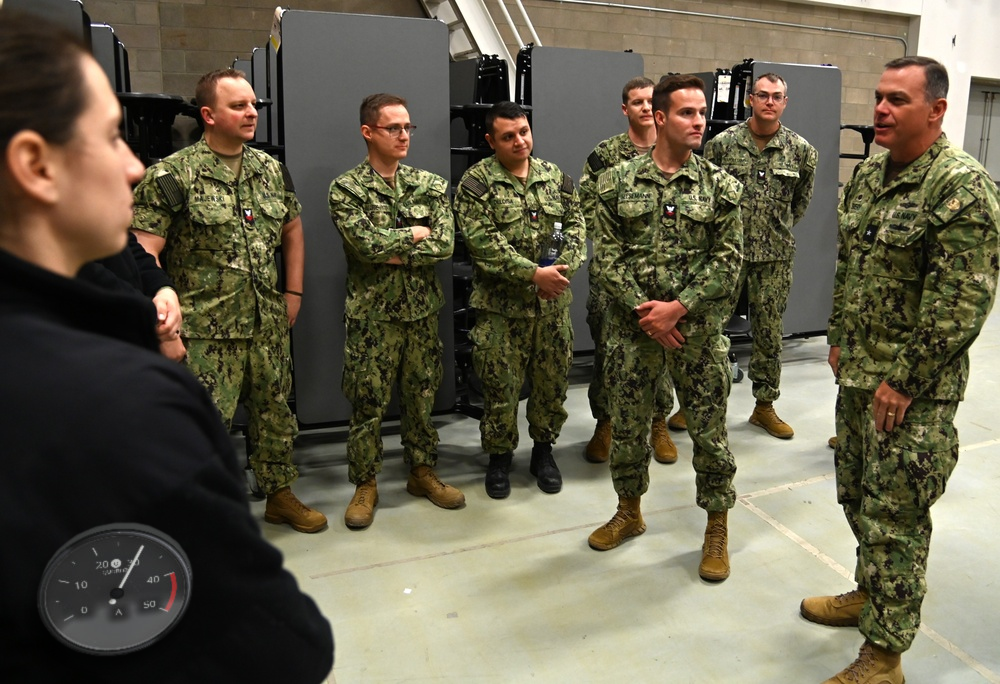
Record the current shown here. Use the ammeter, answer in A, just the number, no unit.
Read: 30
